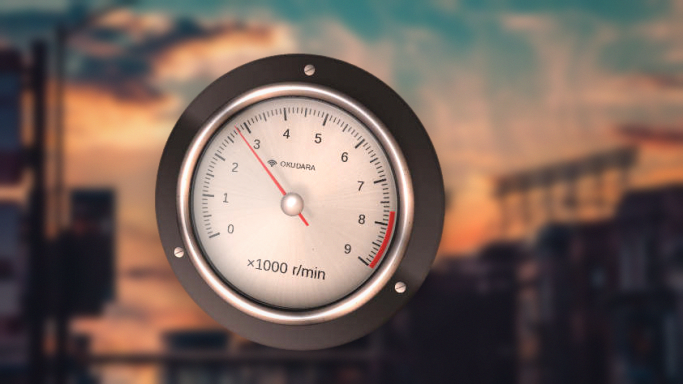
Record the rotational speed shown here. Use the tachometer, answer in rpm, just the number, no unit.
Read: 2800
